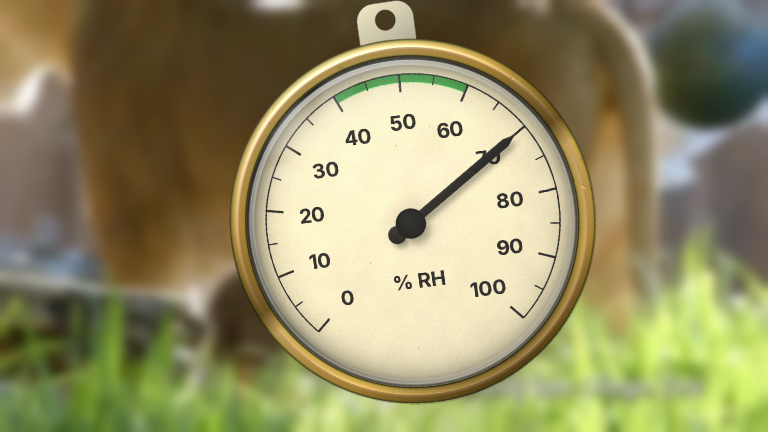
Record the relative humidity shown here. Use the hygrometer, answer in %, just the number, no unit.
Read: 70
